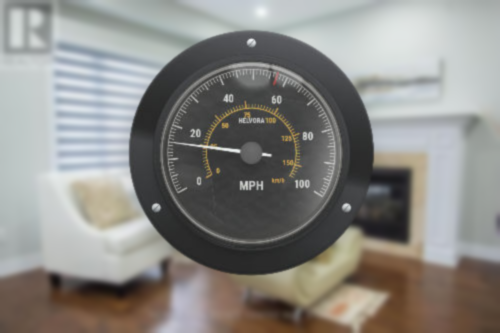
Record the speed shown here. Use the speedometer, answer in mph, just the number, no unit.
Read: 15
